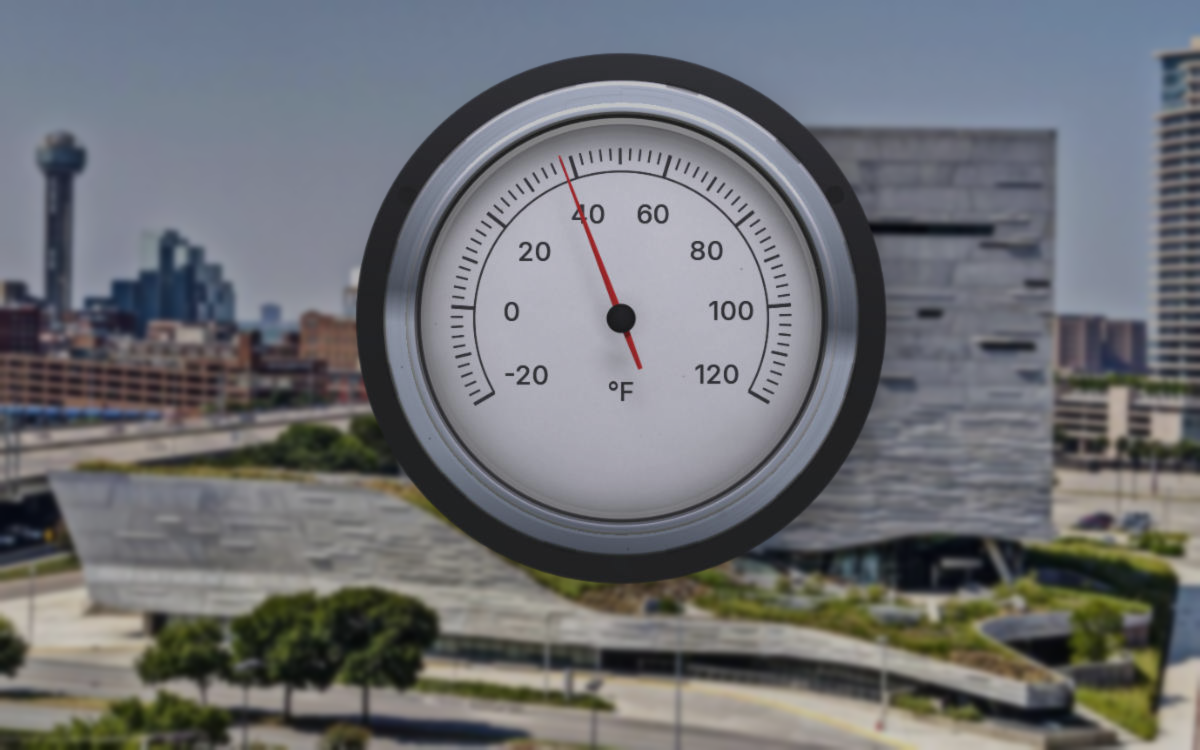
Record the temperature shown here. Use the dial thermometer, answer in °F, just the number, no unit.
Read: 38
